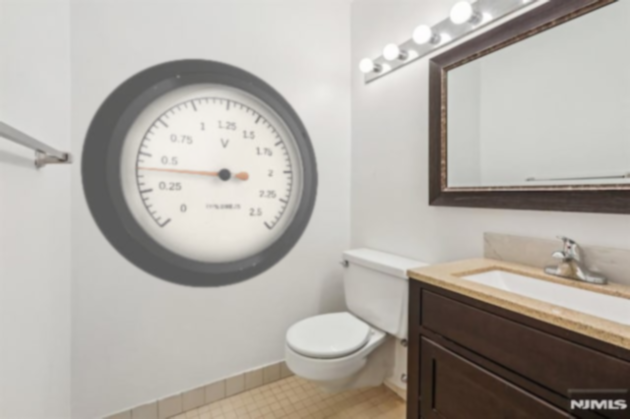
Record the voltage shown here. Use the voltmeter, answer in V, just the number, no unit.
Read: 0.4
